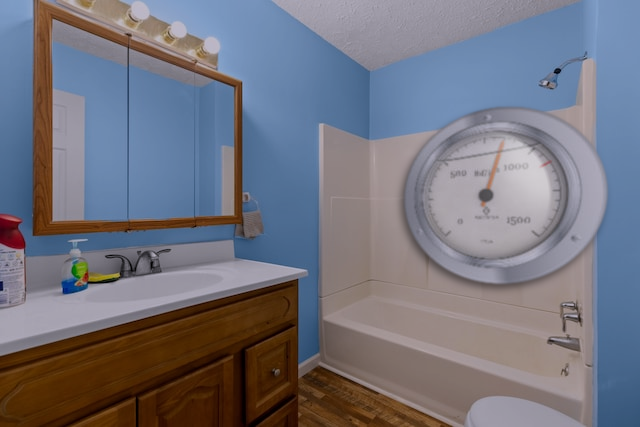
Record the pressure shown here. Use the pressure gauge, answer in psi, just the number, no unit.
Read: 850
